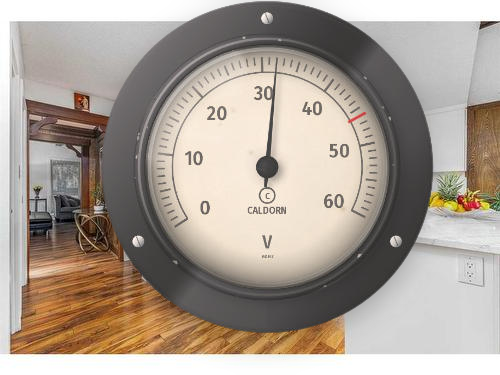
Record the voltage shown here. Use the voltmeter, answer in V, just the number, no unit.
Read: 32
